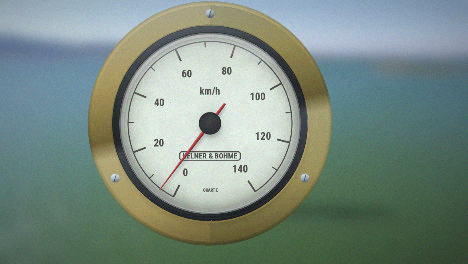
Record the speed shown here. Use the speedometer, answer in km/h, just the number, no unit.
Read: 5
